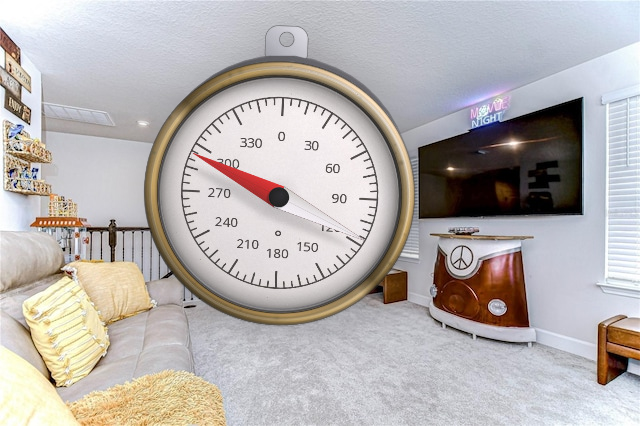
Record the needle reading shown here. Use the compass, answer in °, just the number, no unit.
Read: 295
